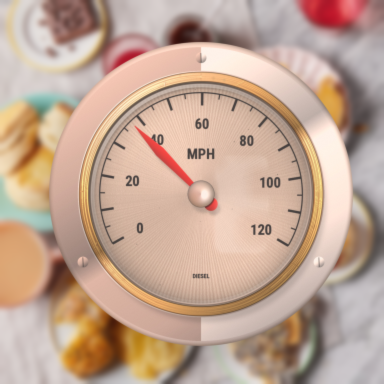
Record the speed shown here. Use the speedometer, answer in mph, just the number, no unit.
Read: 37.5
